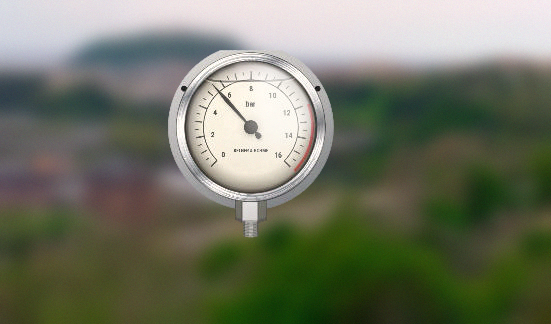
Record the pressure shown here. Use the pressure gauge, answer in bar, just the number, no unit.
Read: 5.5
